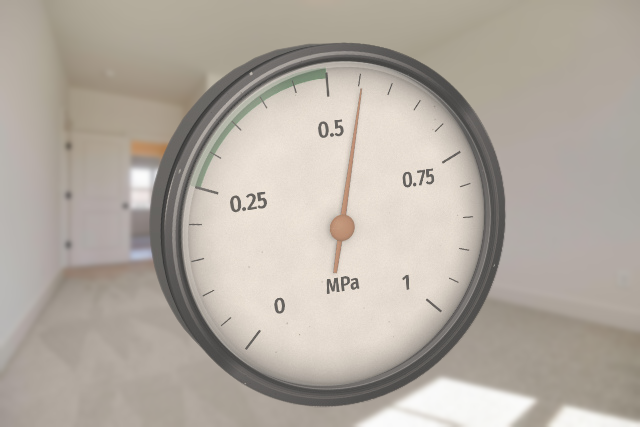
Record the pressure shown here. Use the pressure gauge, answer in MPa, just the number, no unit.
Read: 0.55
